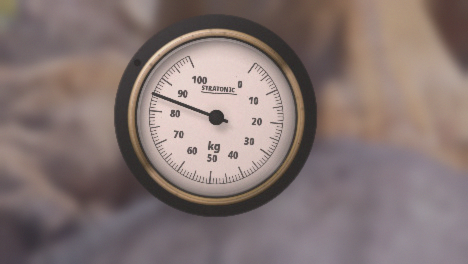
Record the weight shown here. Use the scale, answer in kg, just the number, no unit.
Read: 85
